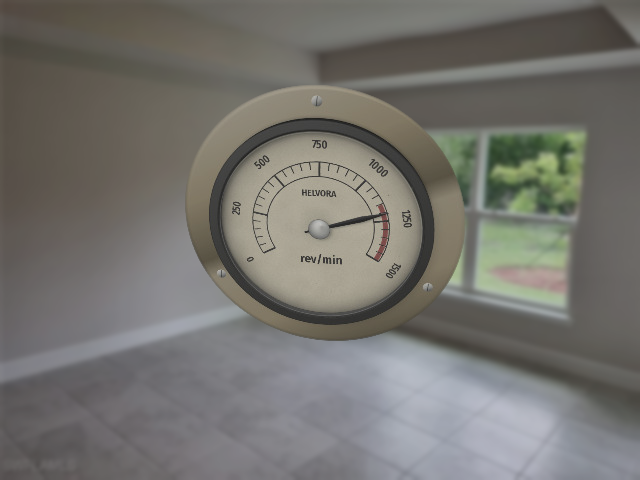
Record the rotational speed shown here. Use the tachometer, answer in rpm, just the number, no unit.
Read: 1200
